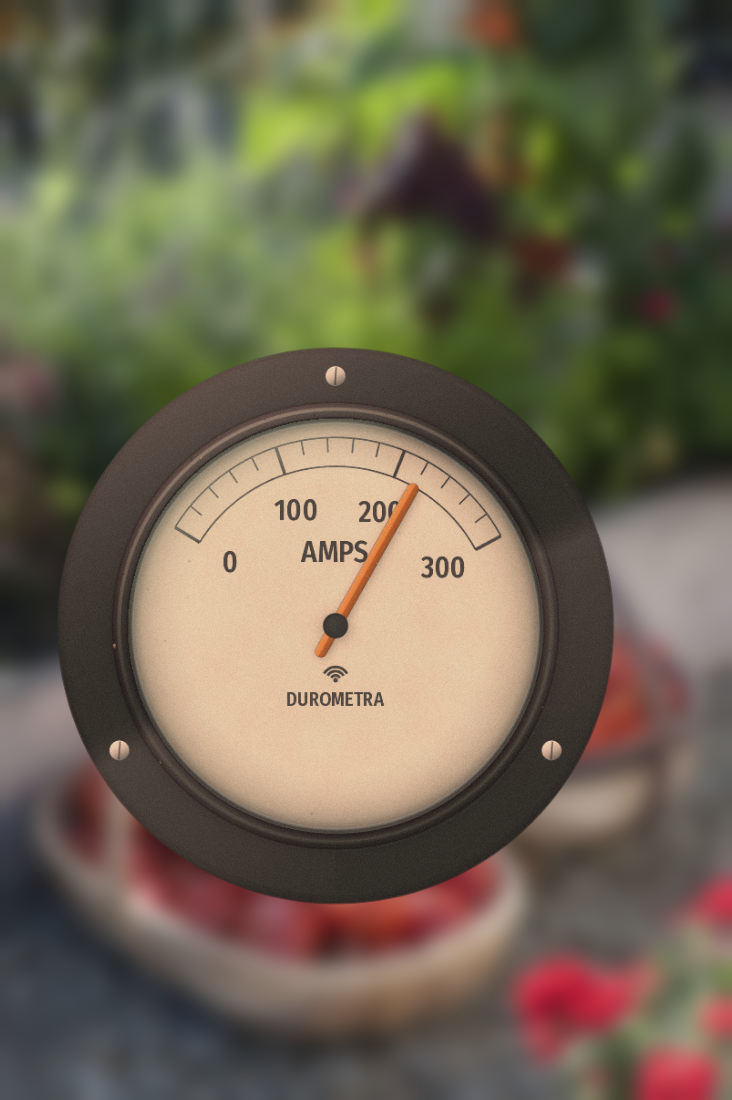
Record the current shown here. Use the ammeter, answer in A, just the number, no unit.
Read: 220
